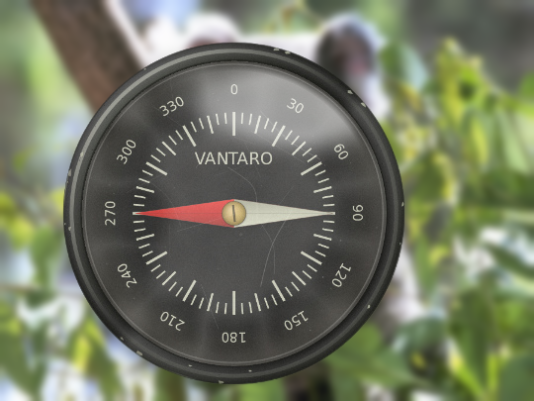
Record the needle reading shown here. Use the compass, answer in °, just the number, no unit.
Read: 270
